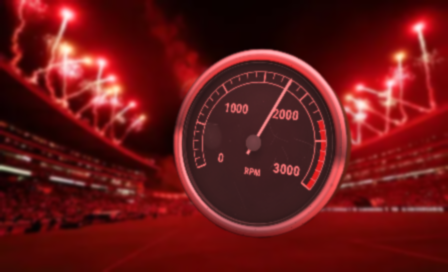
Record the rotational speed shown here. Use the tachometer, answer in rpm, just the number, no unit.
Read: 1800
